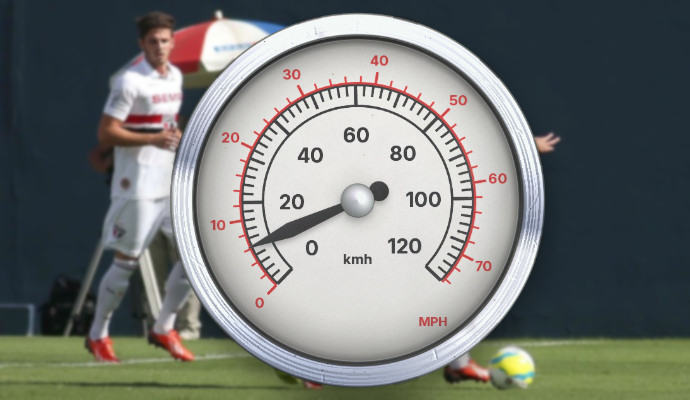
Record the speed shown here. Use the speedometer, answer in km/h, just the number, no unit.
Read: 10
